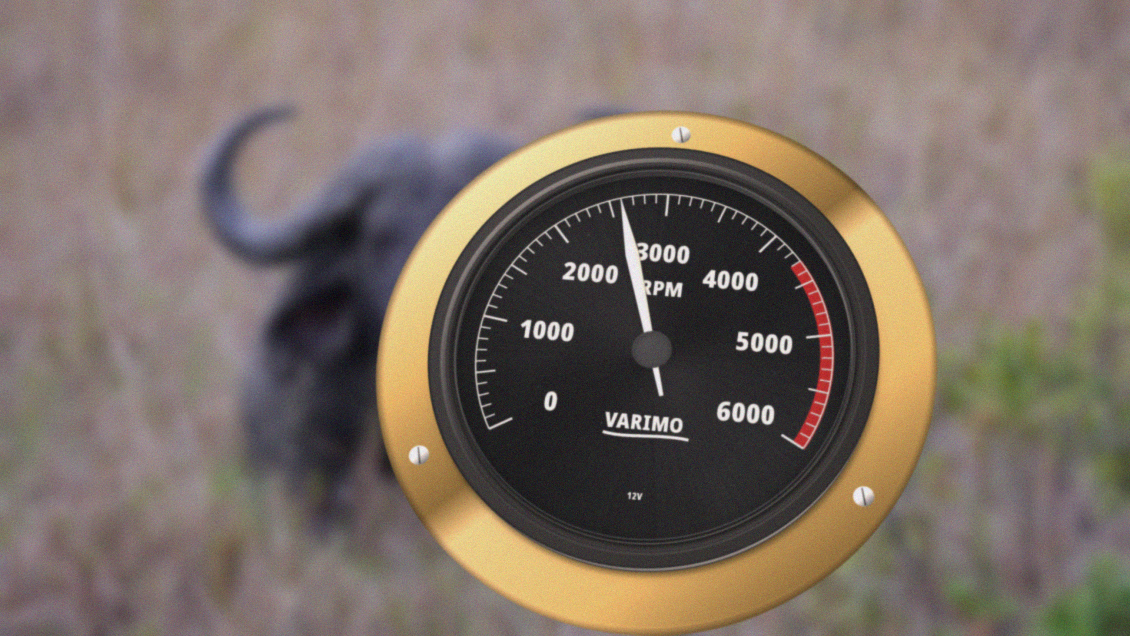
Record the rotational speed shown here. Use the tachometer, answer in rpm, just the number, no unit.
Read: 2600
